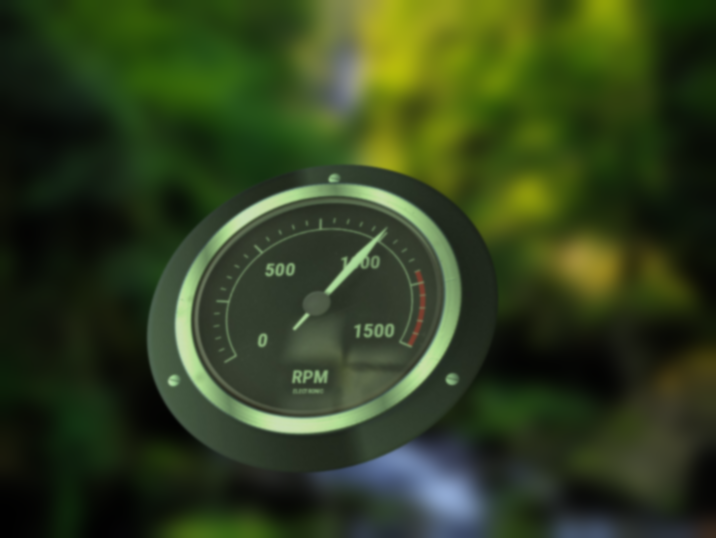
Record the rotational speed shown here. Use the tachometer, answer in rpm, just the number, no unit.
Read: 1000
